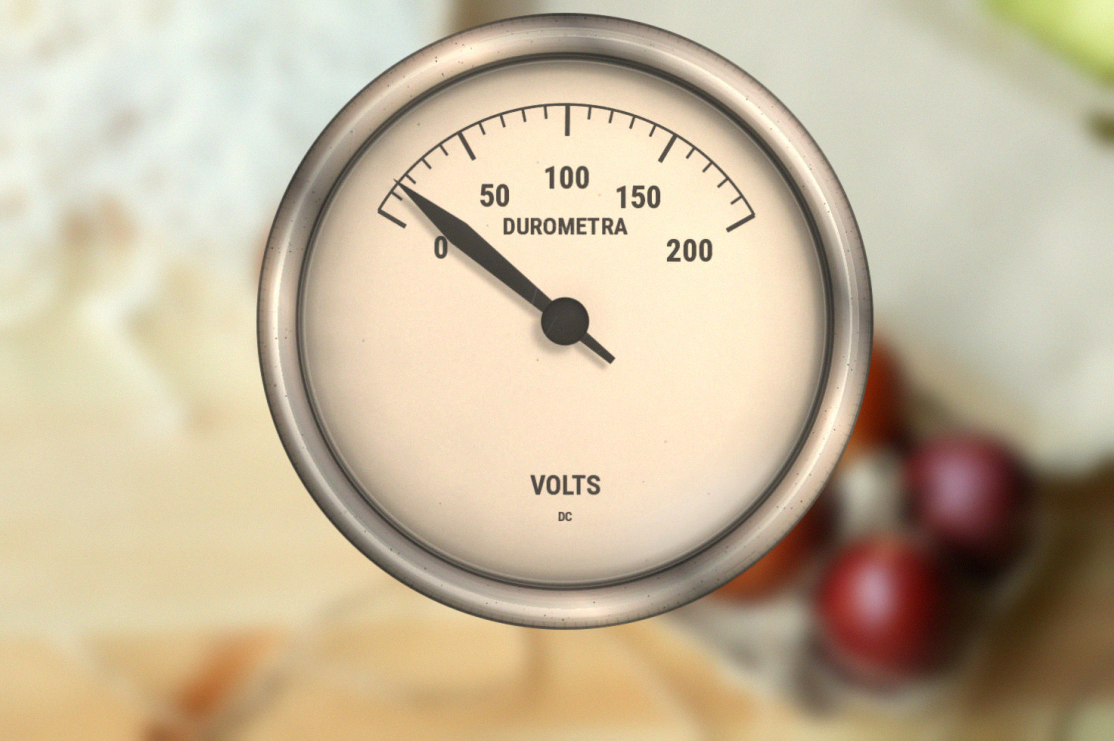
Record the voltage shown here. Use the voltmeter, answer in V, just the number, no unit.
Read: 15
